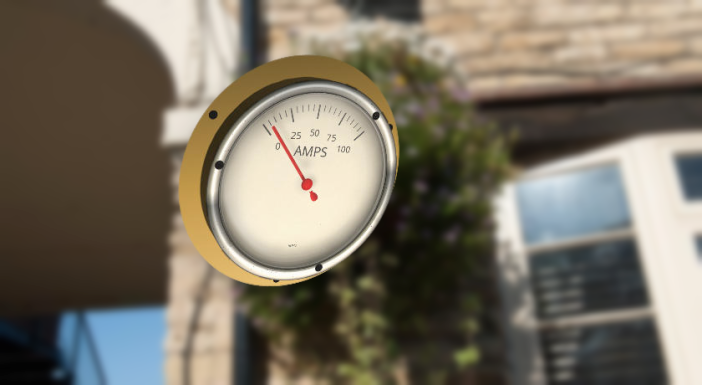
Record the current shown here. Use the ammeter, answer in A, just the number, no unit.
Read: 5
